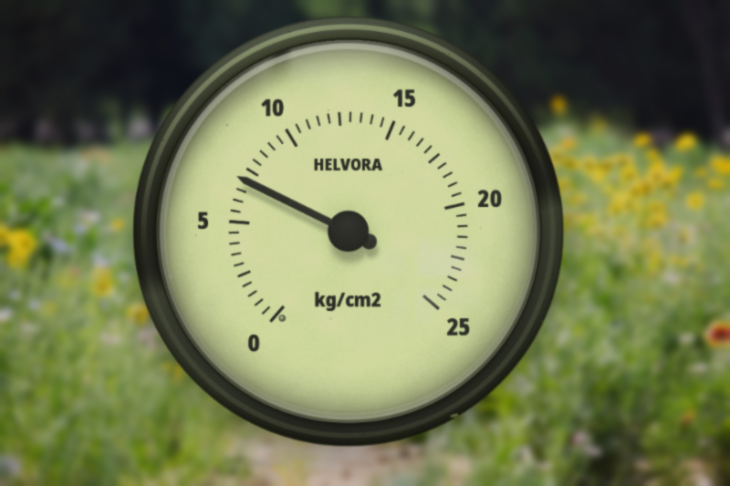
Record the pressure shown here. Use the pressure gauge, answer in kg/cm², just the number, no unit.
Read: 7
